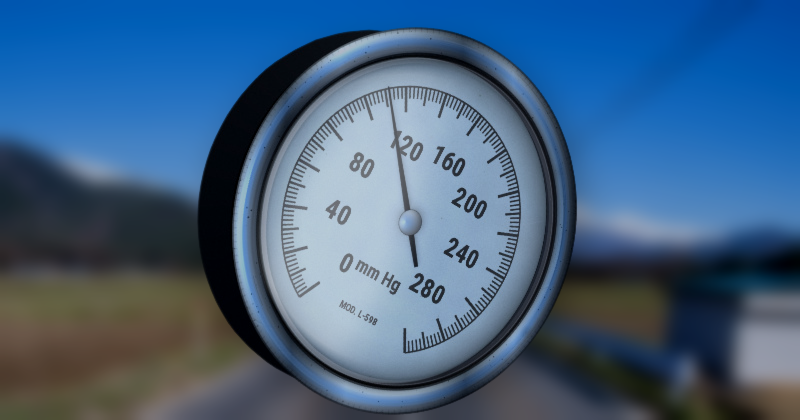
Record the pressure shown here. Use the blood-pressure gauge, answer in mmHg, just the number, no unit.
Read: 110
